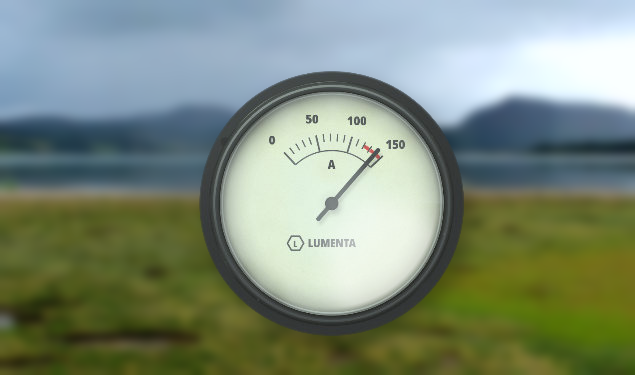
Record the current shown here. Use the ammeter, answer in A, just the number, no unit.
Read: 140
